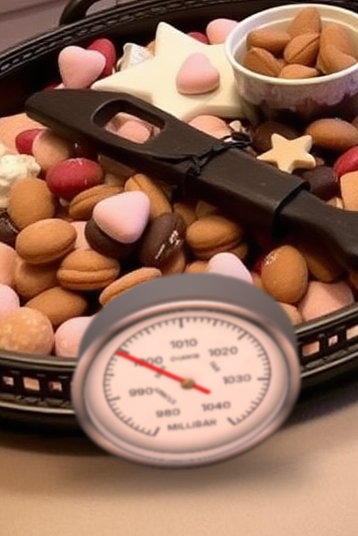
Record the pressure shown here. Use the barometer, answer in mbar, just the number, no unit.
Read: 1000
